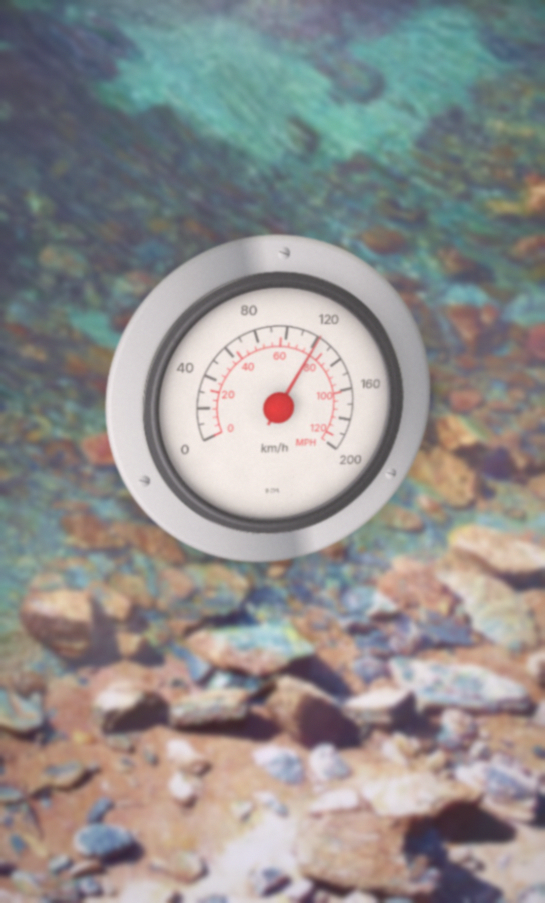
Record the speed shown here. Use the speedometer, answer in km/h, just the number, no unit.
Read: 120
